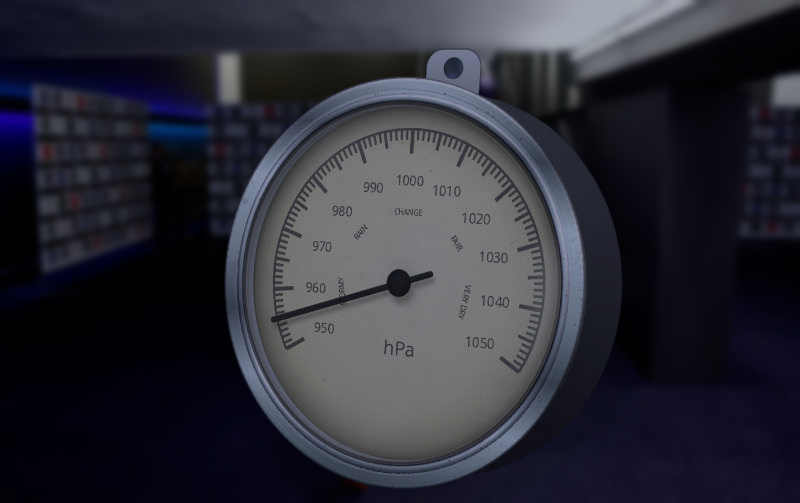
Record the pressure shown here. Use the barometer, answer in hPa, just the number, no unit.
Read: 955
